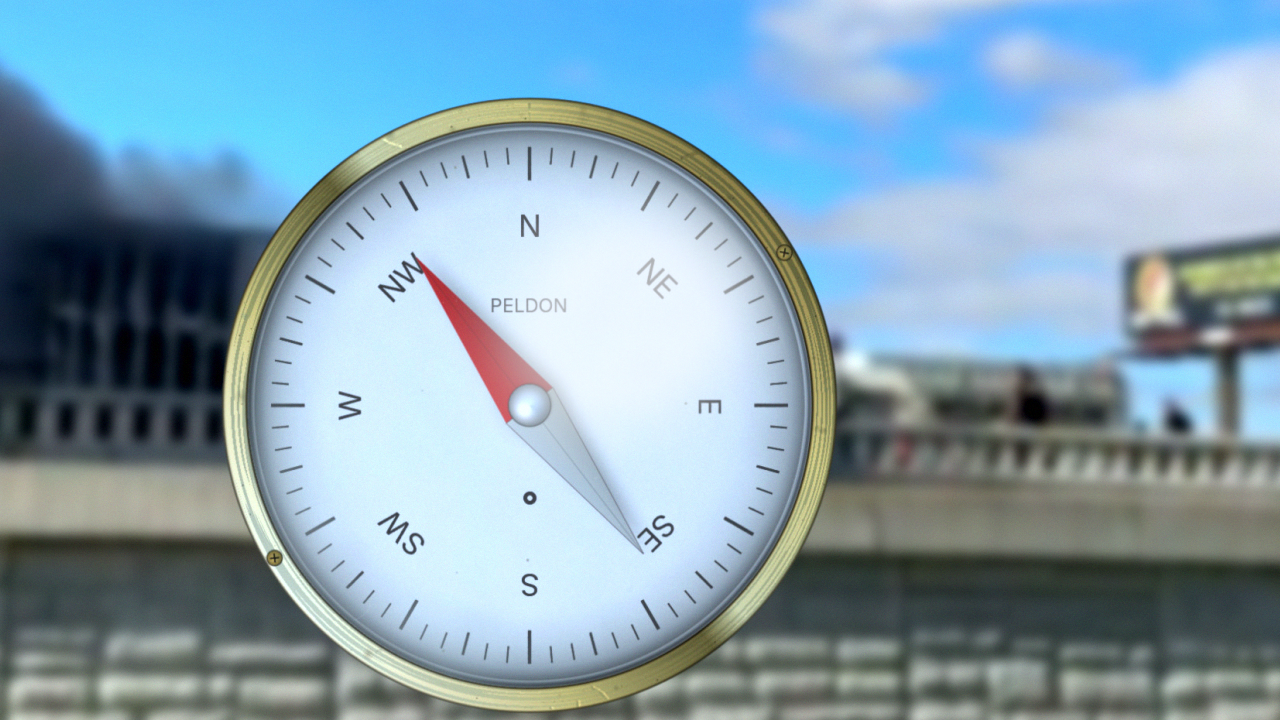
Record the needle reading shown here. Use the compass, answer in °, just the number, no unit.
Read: 322.5
